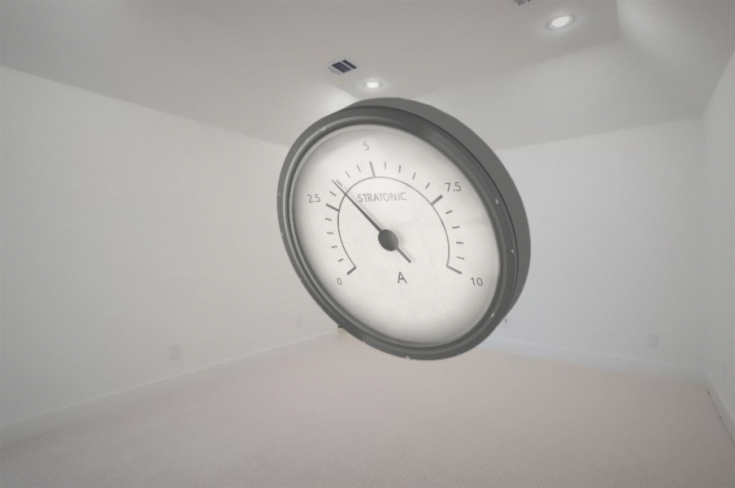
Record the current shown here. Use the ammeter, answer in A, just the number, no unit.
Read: 3.5
